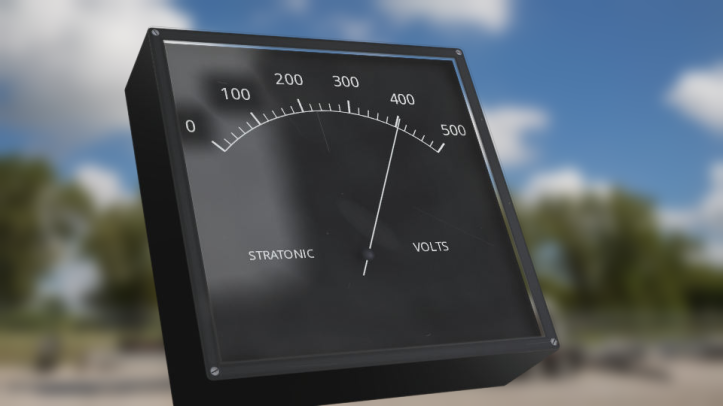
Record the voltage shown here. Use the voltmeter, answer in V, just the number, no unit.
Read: 400
